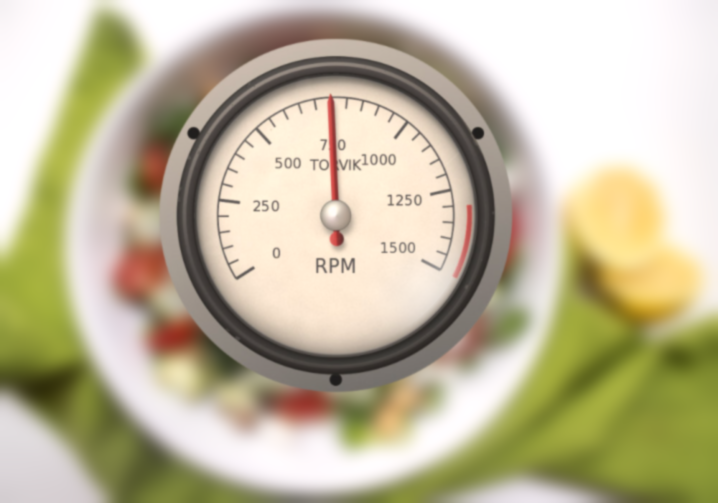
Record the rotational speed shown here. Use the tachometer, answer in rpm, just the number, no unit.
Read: 750
